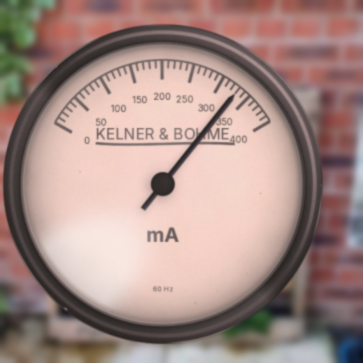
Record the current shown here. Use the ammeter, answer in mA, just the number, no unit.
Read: 330
